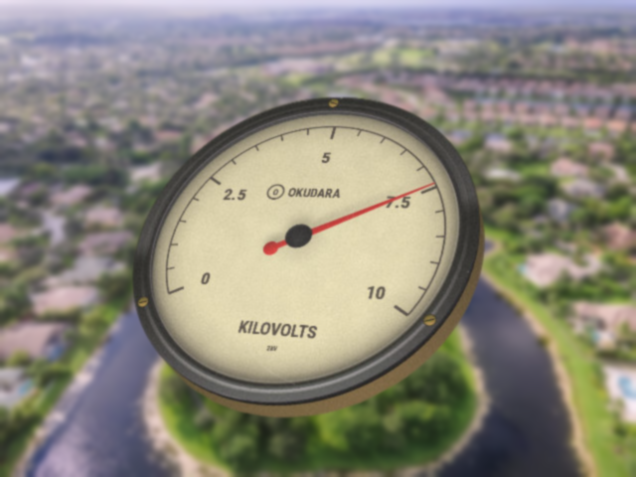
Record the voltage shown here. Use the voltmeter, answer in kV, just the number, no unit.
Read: 7.5
